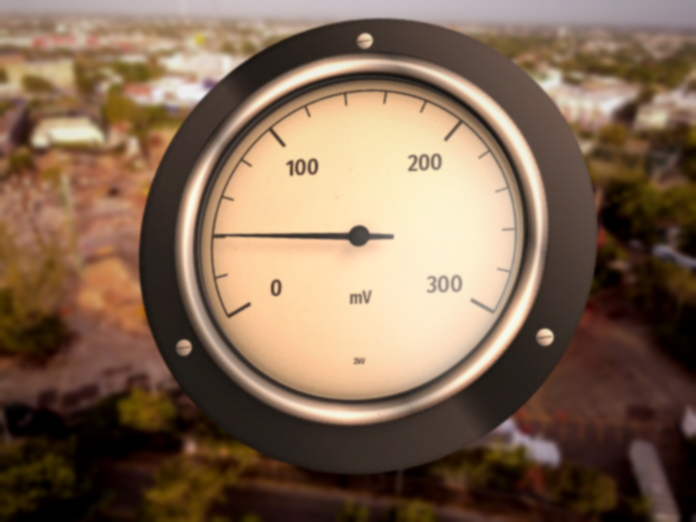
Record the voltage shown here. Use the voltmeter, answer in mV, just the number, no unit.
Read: 40
